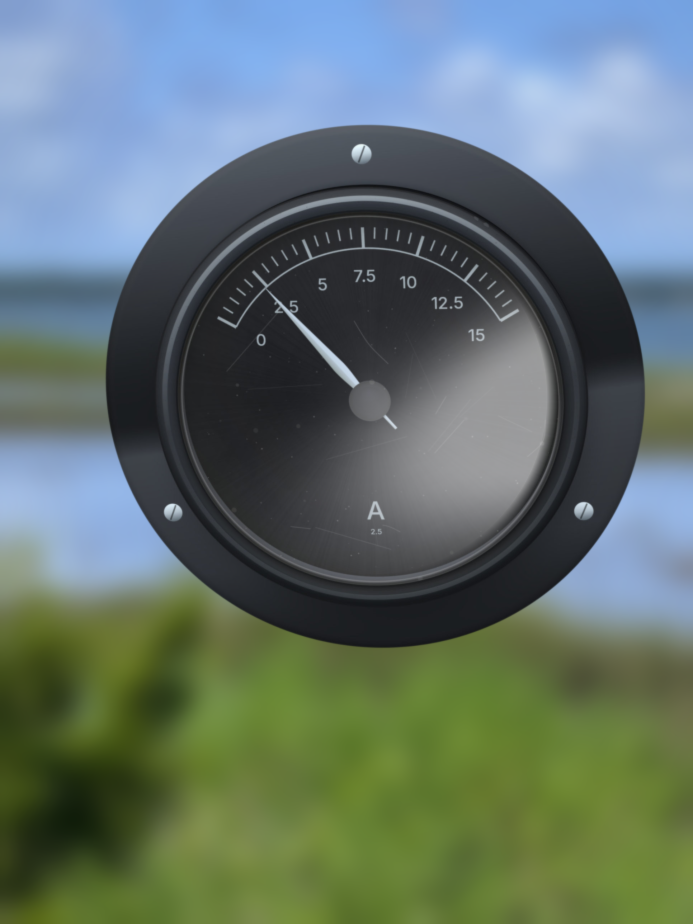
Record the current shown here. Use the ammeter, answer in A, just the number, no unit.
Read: 2.5
